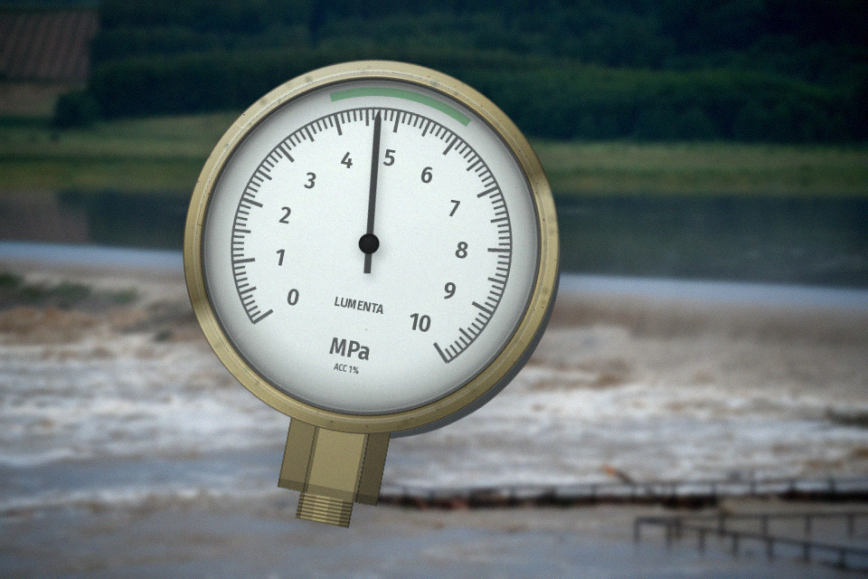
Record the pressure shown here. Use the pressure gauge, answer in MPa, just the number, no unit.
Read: 4.7
